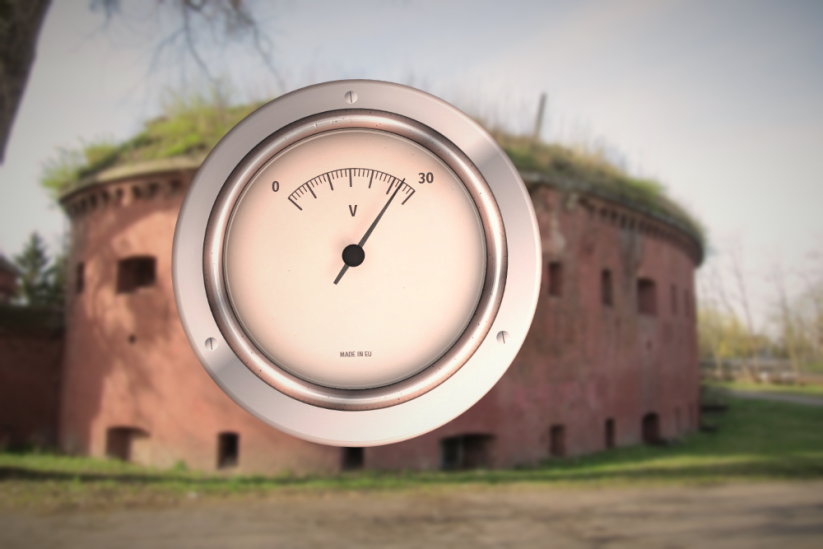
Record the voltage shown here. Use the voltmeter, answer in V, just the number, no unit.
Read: 27
